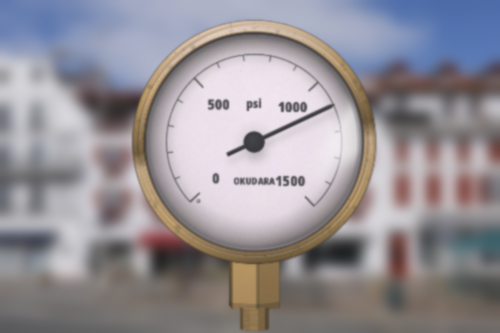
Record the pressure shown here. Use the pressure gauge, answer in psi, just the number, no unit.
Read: 1100
